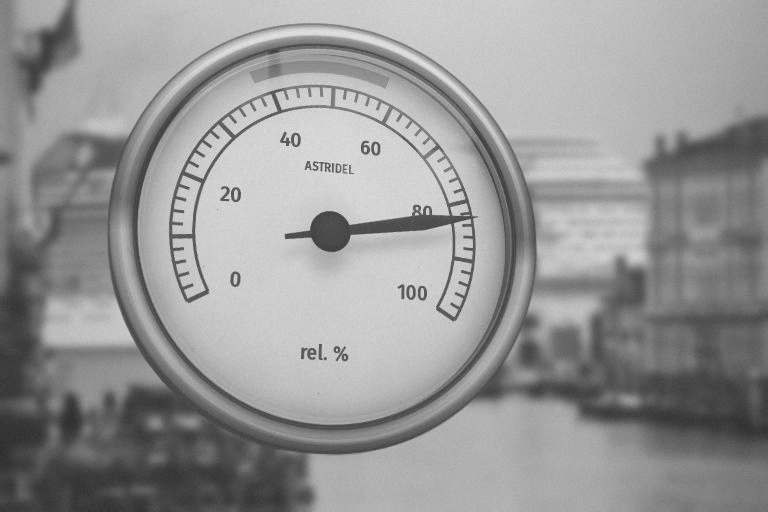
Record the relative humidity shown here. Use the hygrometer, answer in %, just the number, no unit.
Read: 83
